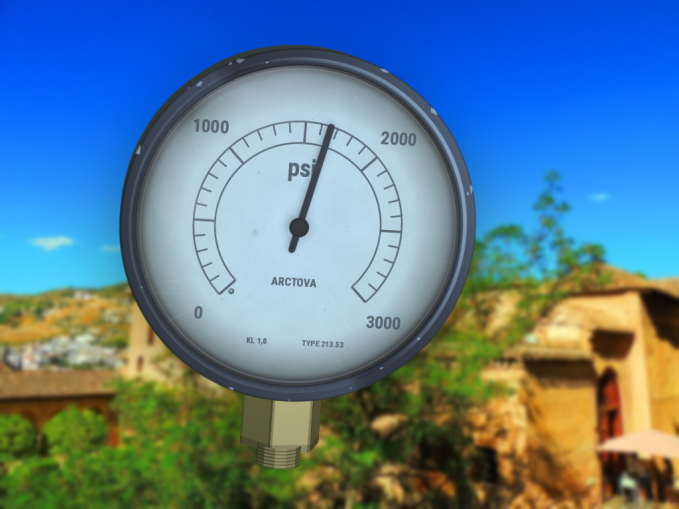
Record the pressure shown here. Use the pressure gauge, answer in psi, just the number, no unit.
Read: 1650
